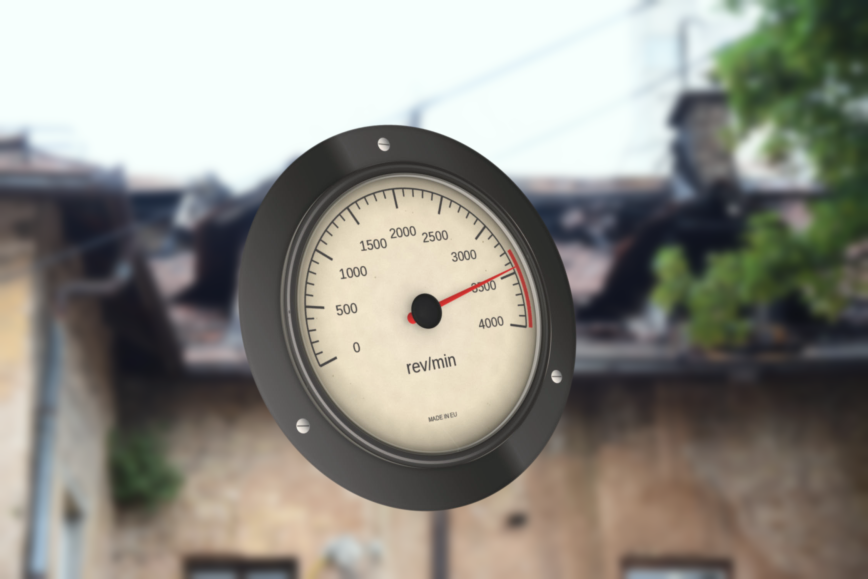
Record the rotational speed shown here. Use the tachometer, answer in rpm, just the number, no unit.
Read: 3450
